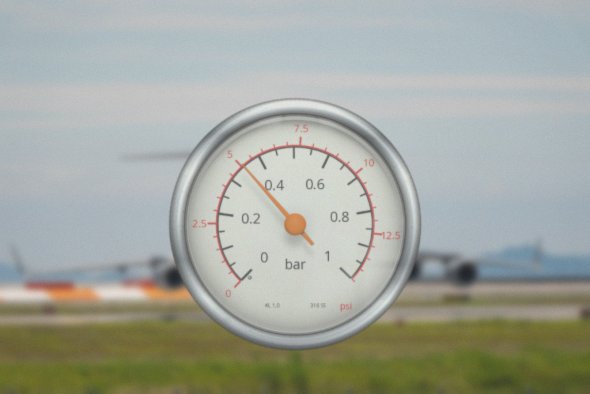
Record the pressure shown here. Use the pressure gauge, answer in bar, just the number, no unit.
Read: 0.35
